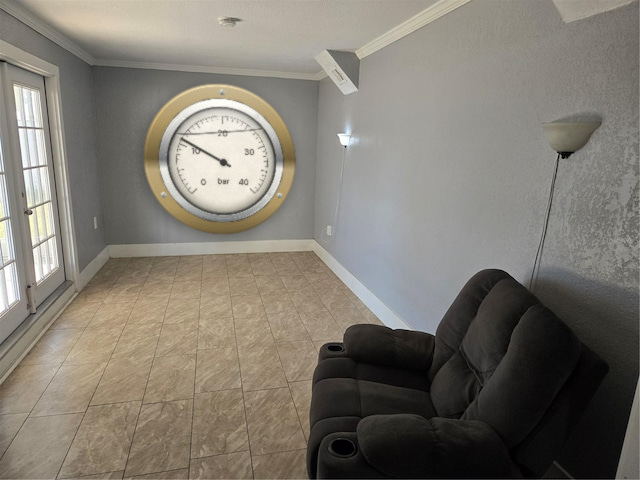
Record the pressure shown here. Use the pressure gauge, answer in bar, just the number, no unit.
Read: 11
